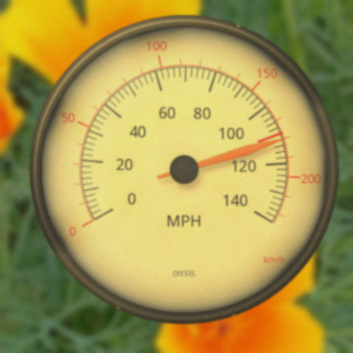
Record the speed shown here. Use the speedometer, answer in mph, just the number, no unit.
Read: 112
